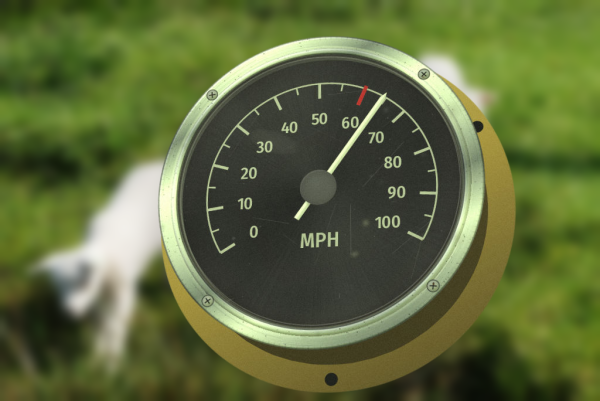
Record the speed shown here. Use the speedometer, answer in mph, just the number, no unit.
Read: 65
